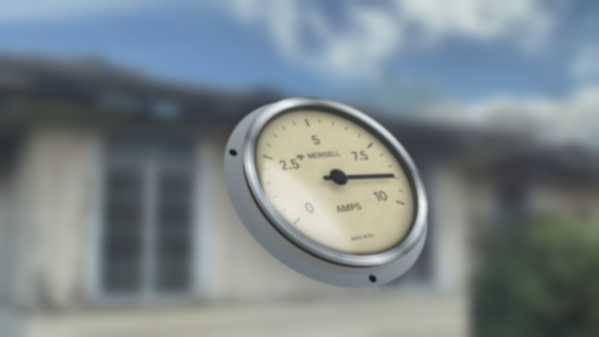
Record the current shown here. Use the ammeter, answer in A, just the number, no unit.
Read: 9
